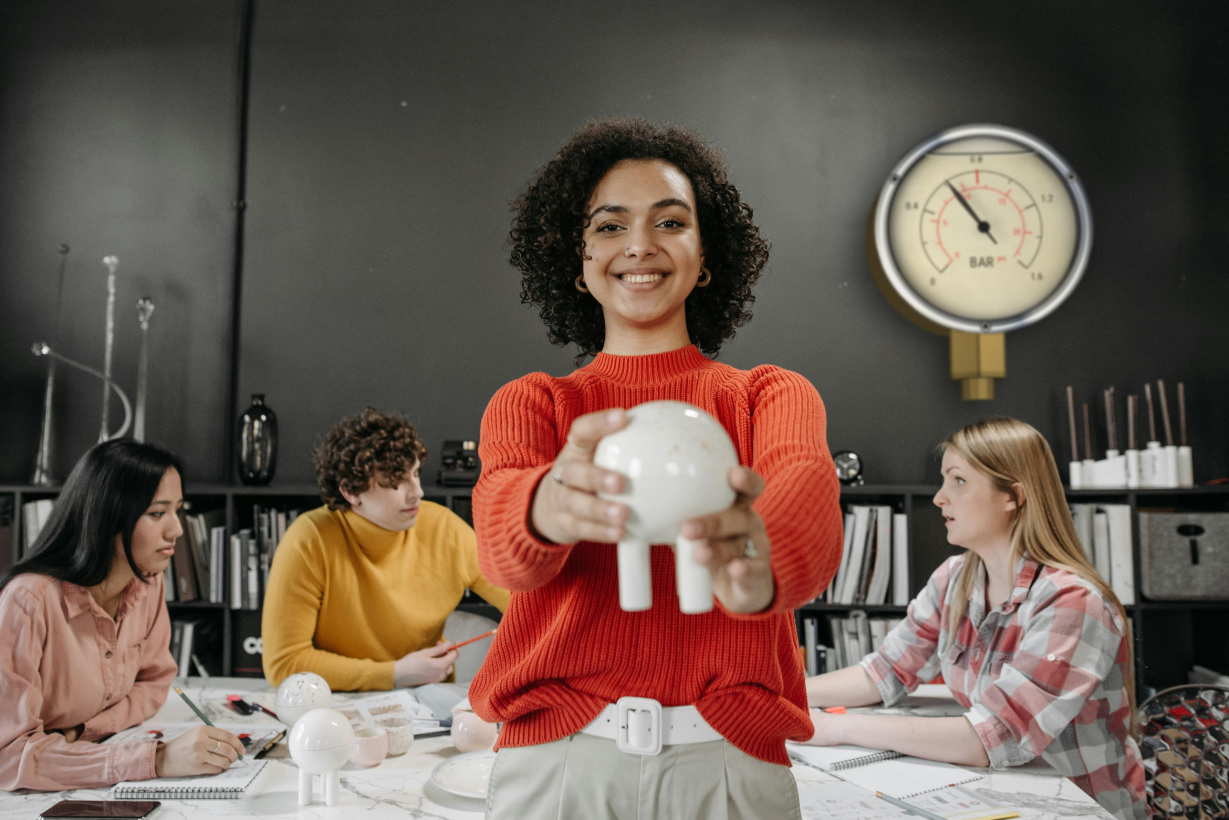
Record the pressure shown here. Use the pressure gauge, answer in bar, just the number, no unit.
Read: 0.6
